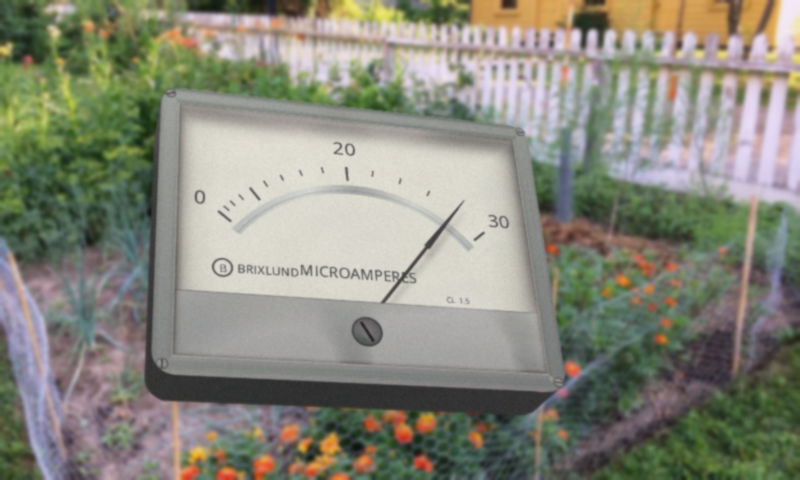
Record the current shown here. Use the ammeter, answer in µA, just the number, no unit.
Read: 28
